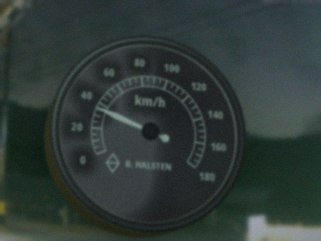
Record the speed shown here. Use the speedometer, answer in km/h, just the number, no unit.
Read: 35
